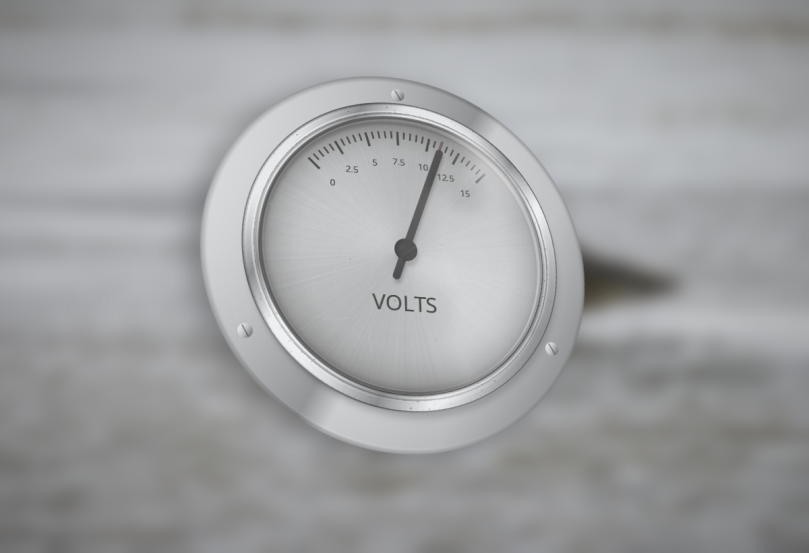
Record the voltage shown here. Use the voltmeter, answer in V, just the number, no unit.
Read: 11
